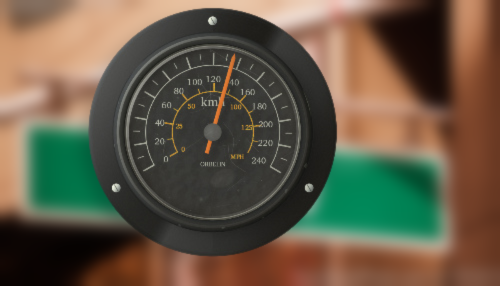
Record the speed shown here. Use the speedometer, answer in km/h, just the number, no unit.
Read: 135
